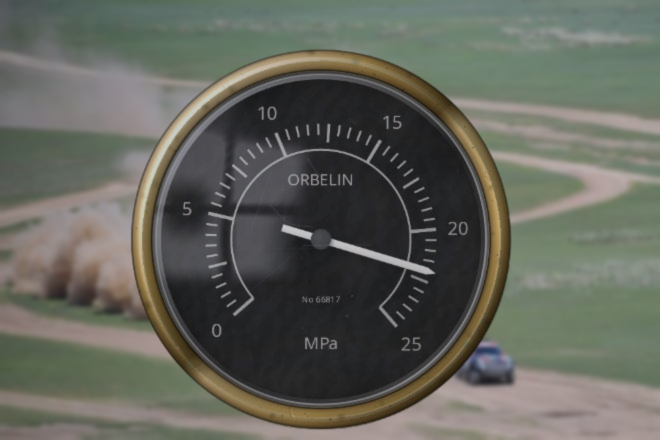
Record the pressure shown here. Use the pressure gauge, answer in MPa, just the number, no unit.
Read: 22
